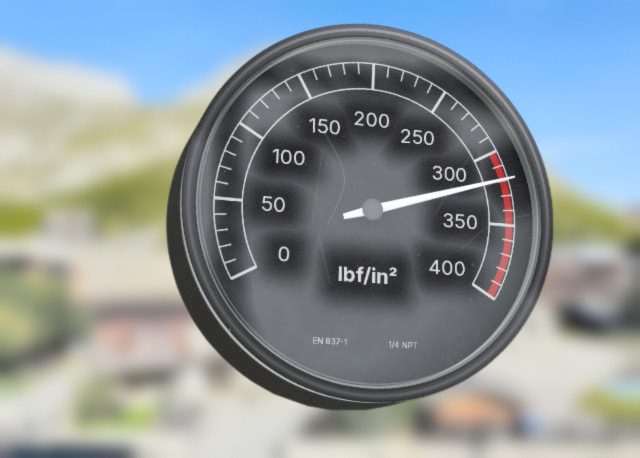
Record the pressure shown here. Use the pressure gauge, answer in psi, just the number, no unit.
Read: 320
